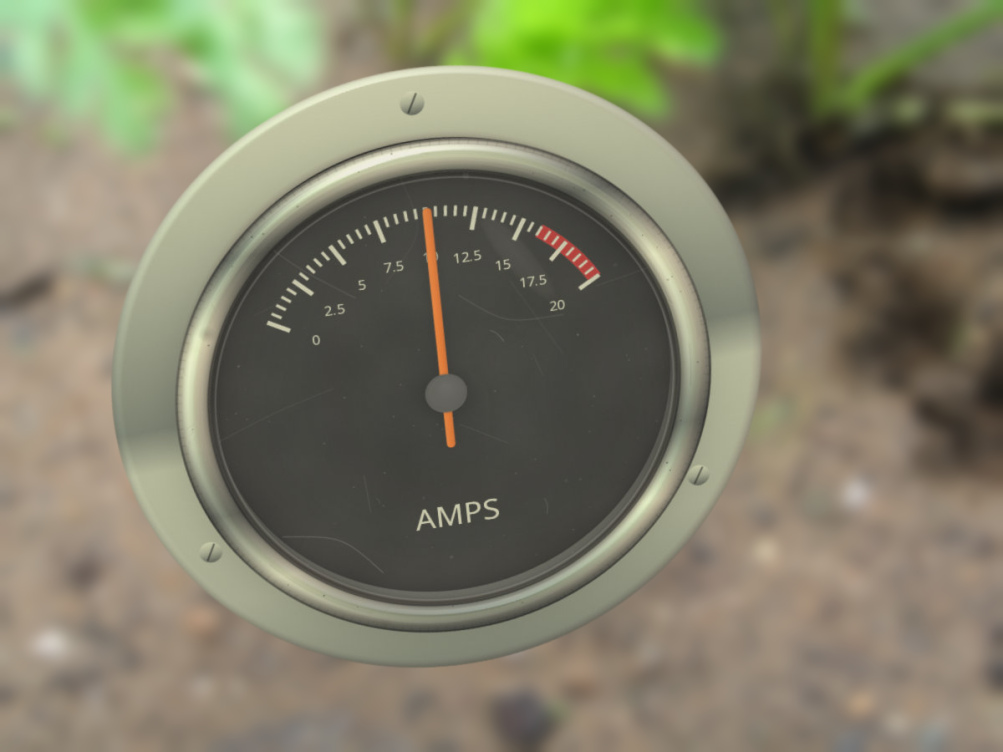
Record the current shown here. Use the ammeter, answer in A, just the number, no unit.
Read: 10
